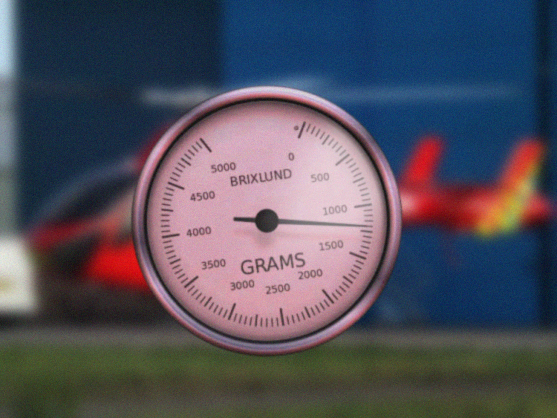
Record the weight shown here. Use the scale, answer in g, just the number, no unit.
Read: 1200
